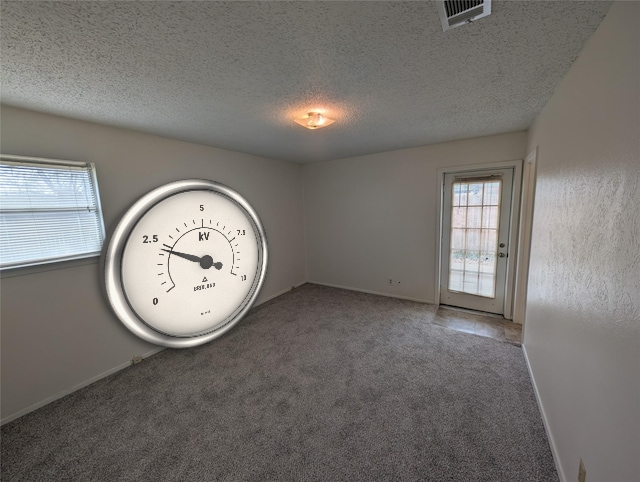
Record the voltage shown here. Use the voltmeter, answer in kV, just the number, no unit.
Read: 2.25
